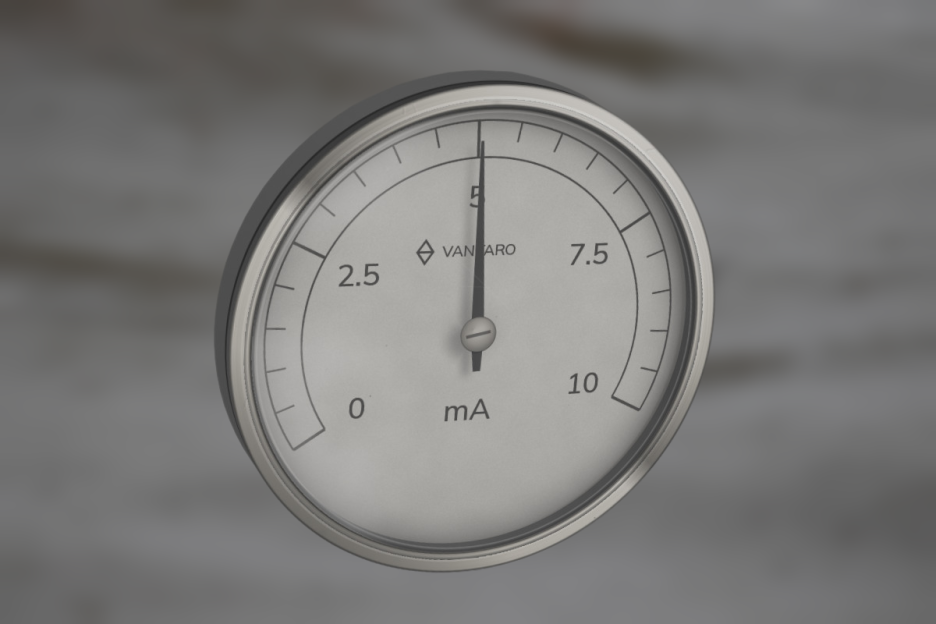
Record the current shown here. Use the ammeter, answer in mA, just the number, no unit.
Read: 5
